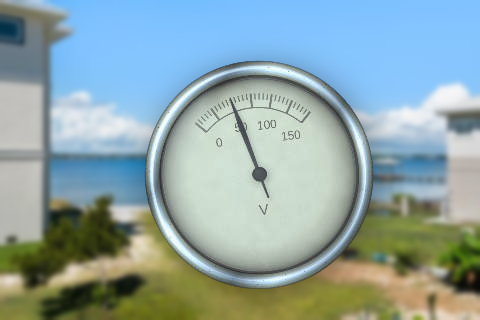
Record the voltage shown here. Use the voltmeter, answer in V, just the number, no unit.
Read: 50
